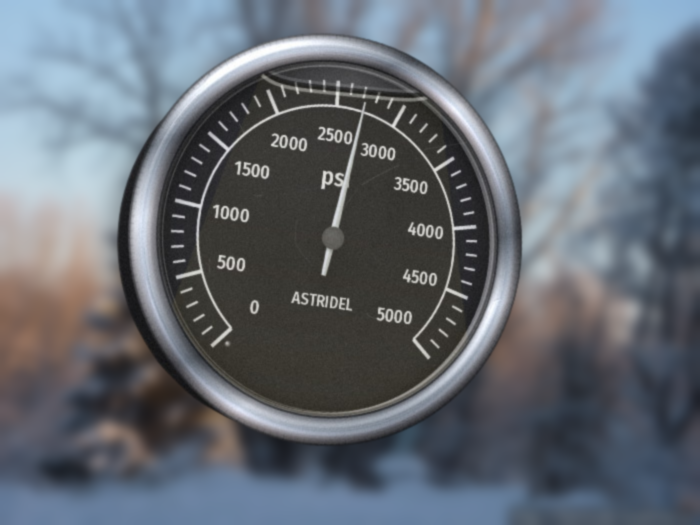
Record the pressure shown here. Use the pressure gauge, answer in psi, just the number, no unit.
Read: 2700
